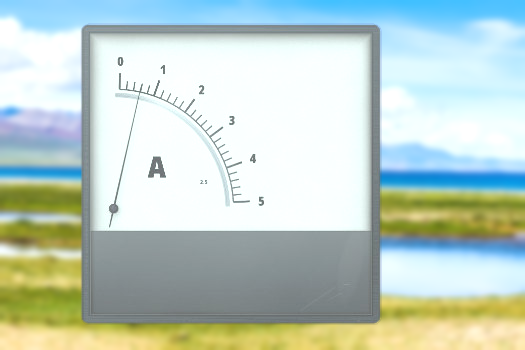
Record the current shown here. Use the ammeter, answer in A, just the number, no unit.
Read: 0.6
